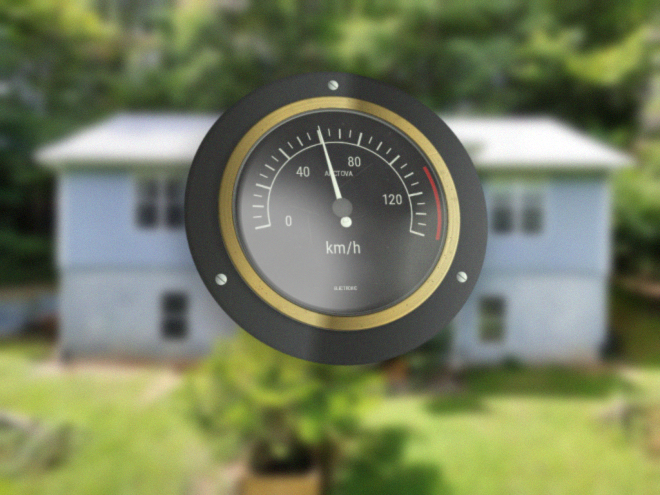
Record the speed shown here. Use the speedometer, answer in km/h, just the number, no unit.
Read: 60
